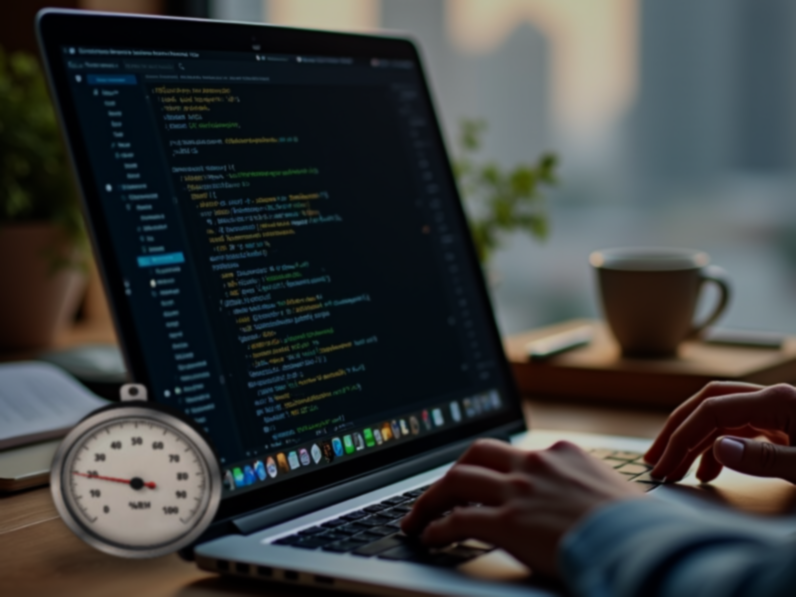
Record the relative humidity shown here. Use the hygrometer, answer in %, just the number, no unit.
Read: 20
